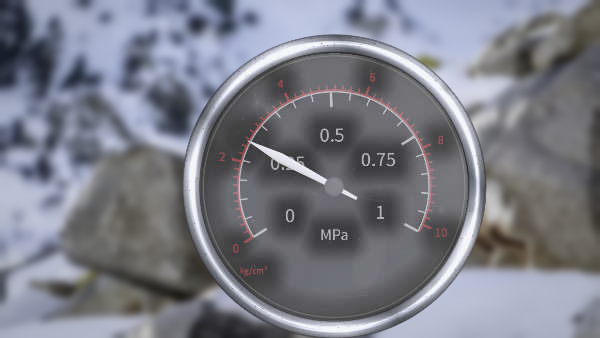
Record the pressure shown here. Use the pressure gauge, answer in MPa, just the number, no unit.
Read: 0.25
